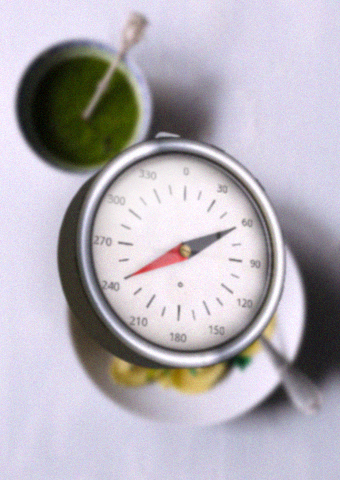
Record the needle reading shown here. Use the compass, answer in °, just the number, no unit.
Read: 240
